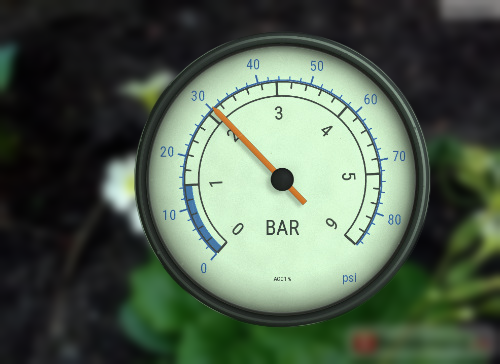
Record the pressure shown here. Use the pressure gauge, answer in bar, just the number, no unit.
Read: 2.1
